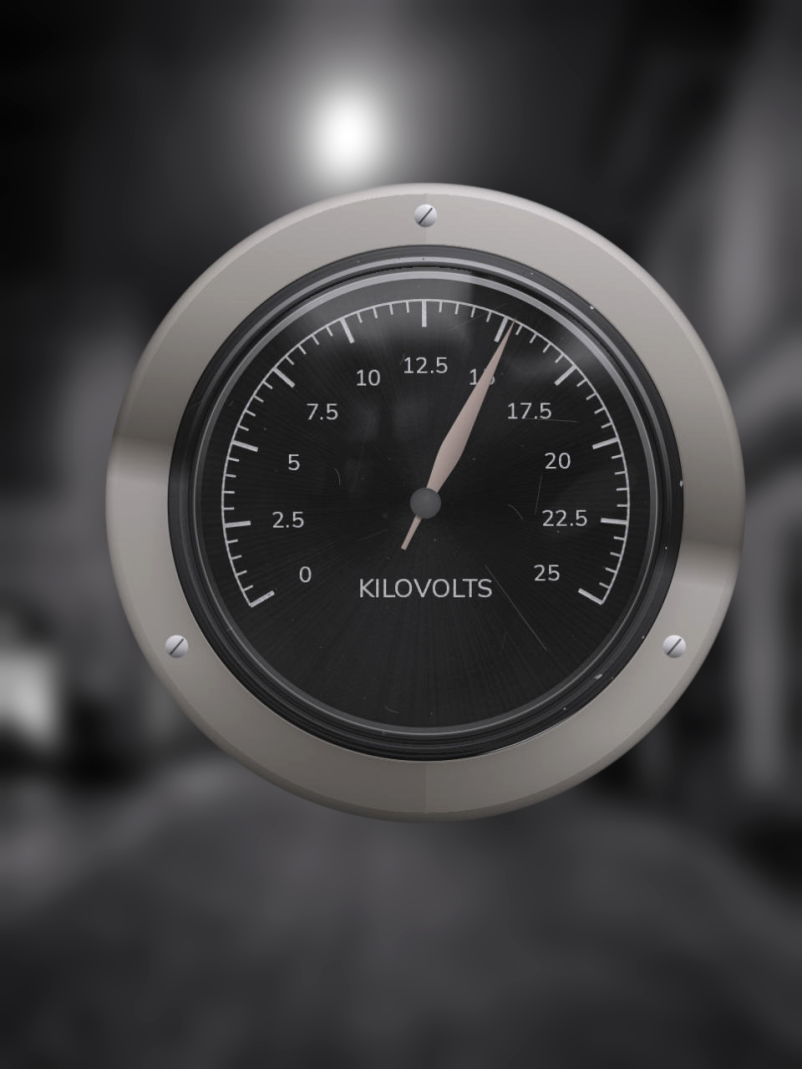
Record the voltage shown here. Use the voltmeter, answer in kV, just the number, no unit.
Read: 15.25
